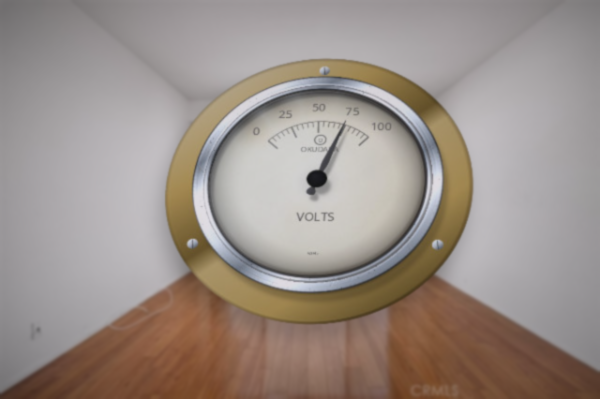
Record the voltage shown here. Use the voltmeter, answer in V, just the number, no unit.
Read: 75
